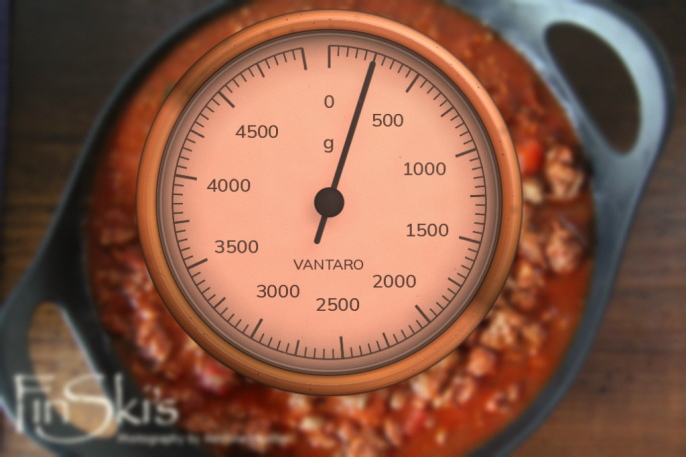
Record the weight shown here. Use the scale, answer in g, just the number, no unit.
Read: 250
